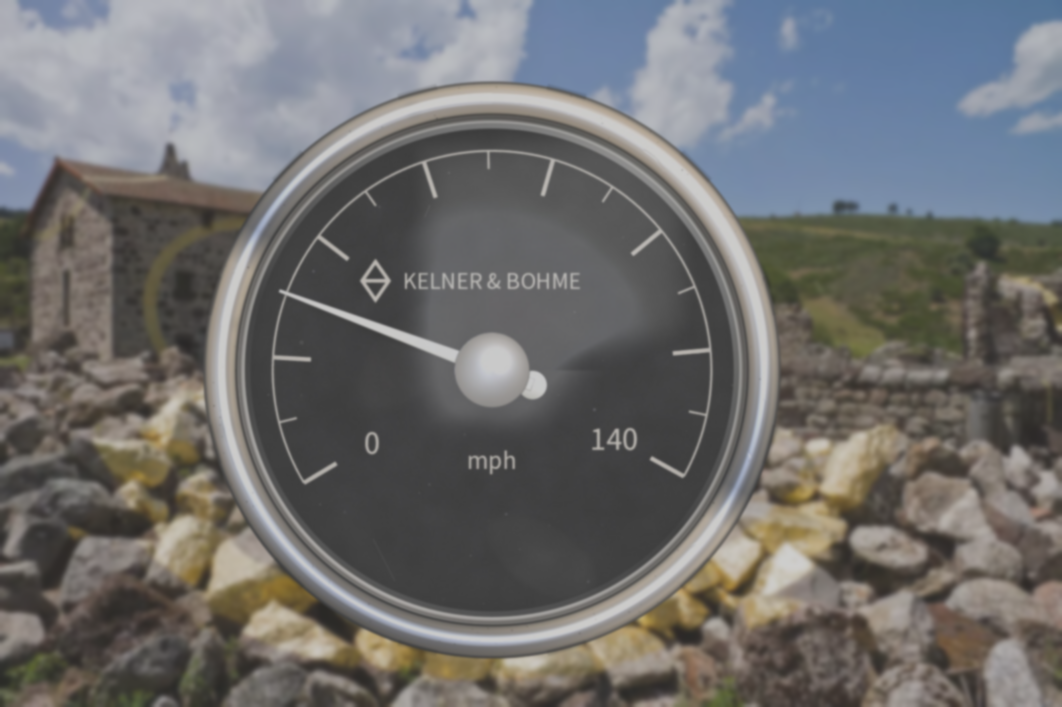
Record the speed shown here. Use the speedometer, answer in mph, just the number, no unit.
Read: 30
